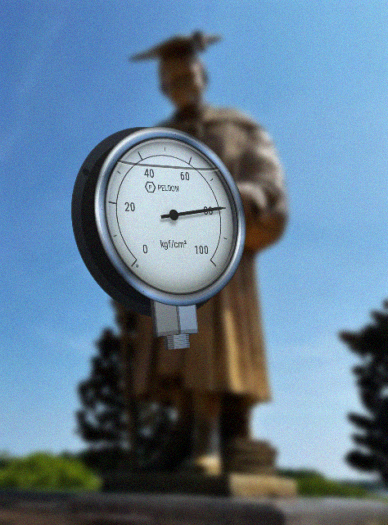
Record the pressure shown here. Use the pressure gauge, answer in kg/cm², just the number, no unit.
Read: 80
